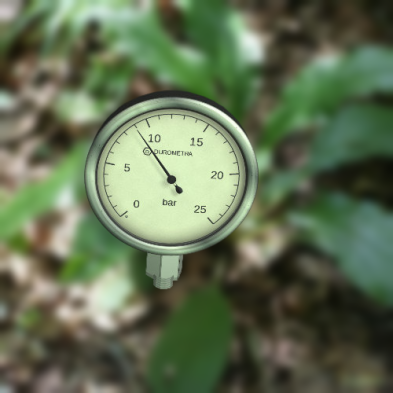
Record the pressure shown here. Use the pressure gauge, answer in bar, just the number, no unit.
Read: 9
